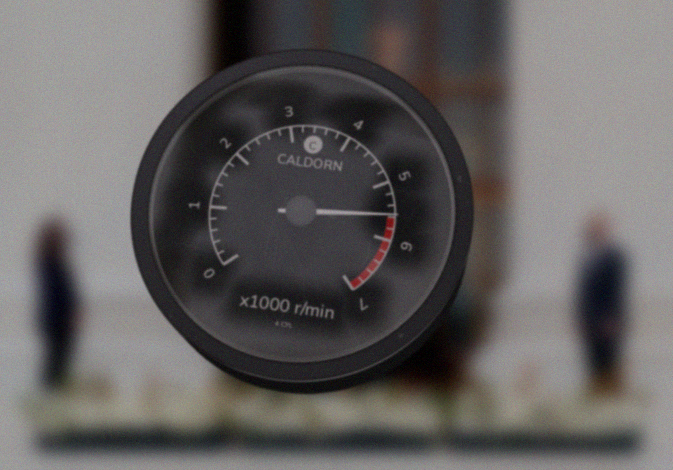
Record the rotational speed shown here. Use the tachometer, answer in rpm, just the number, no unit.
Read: 5600
